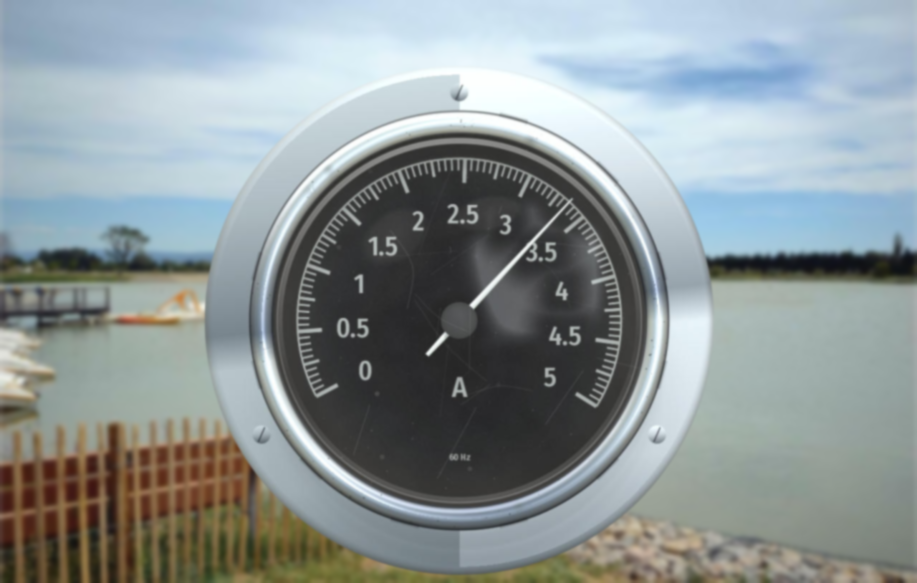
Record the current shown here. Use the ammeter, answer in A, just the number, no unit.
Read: 3.35
